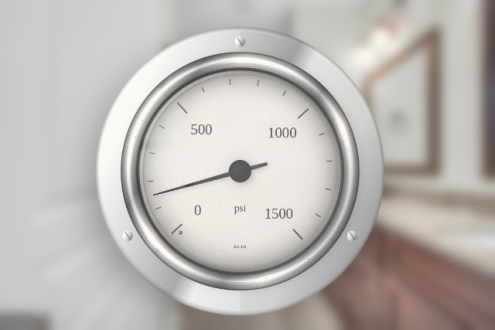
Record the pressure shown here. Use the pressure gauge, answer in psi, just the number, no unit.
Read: 150
